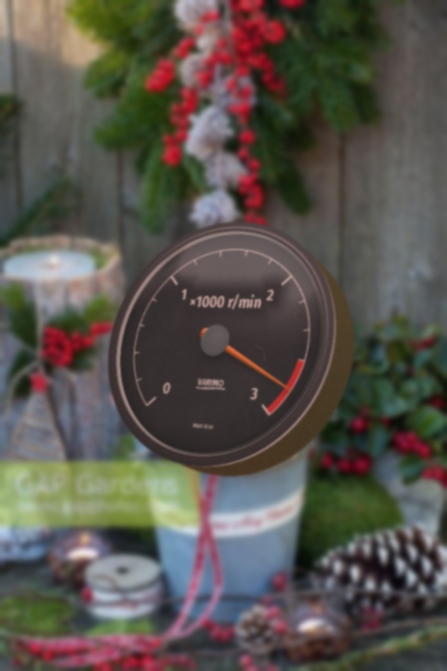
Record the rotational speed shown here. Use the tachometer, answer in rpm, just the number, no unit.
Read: 2800
